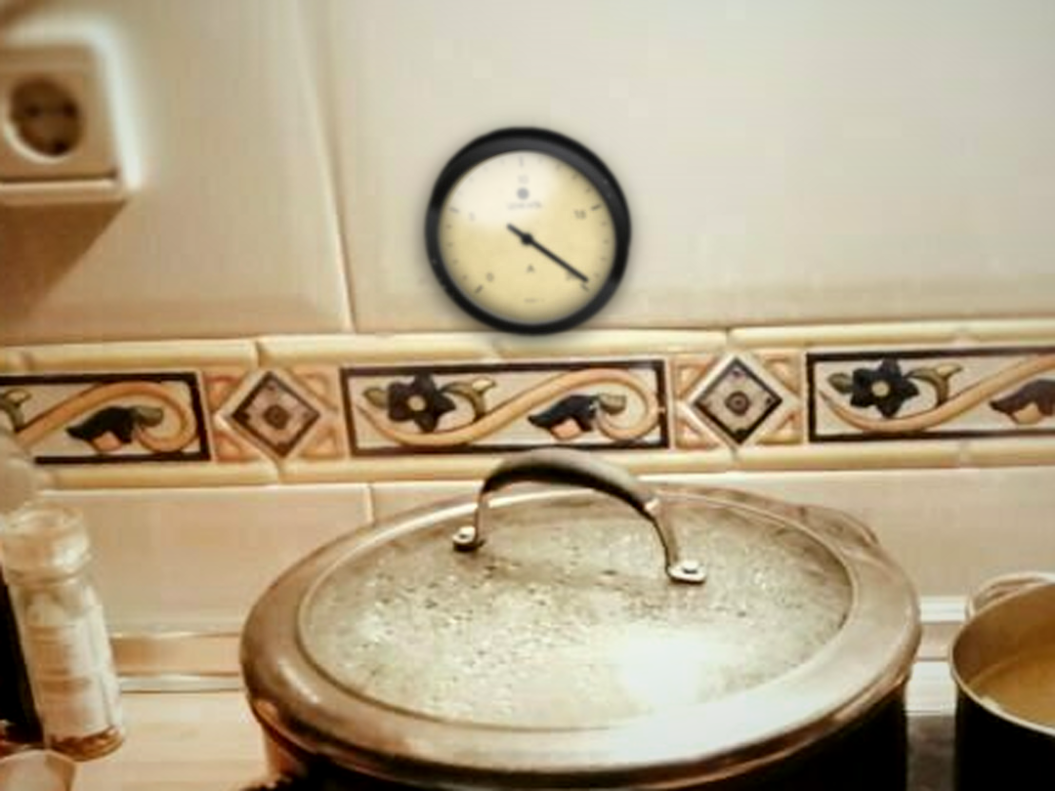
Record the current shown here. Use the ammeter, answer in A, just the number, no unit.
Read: 19.5
